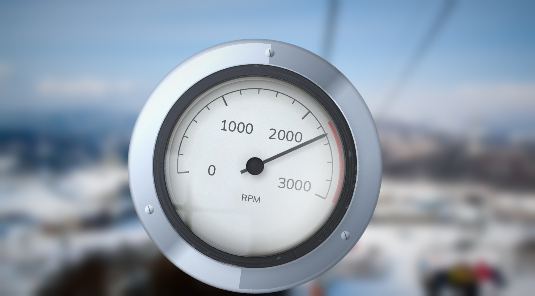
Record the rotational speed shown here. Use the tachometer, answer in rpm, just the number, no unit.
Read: 2300
